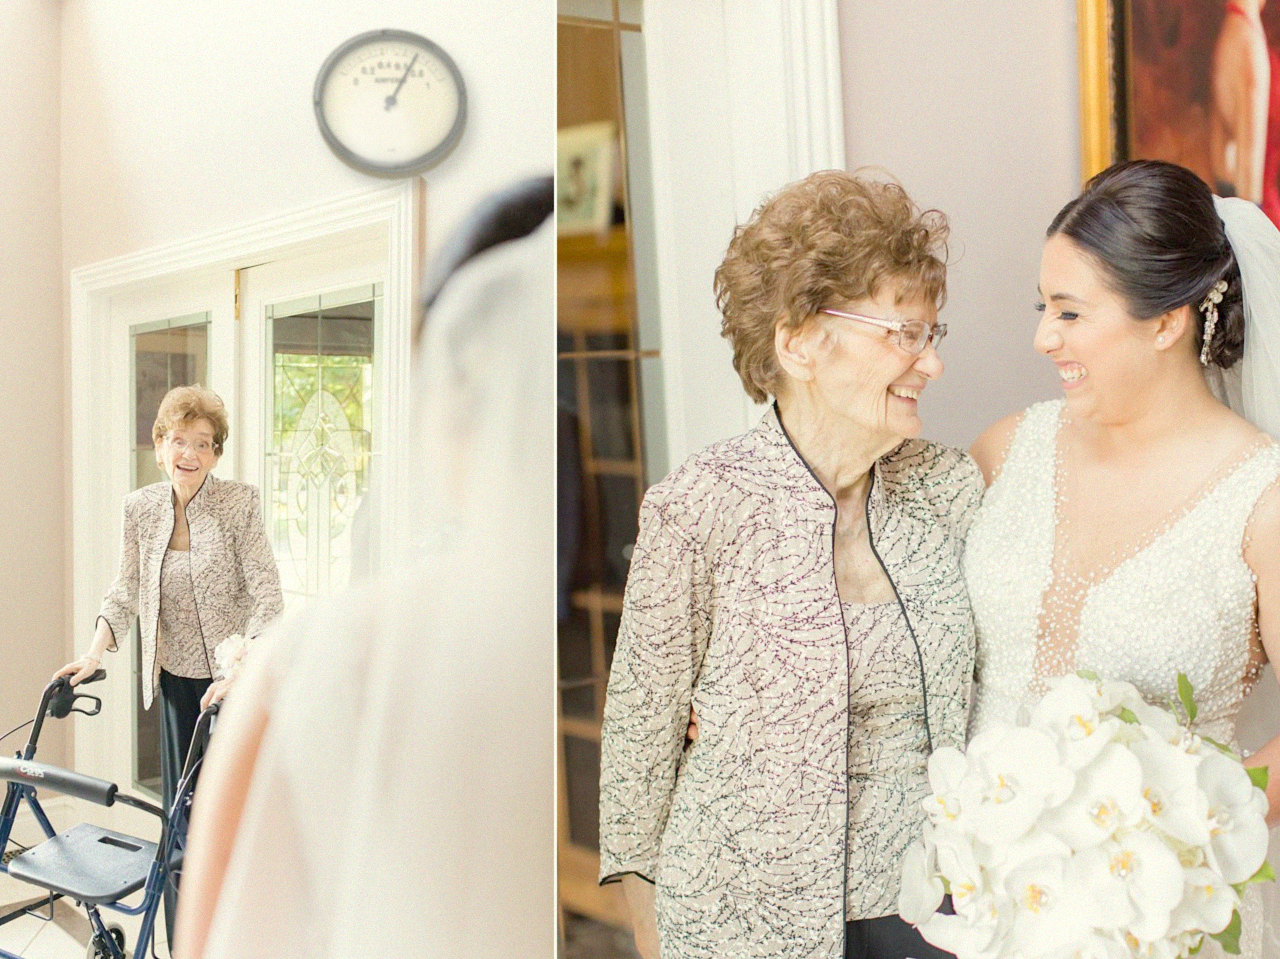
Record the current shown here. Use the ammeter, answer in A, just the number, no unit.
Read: 0.7
